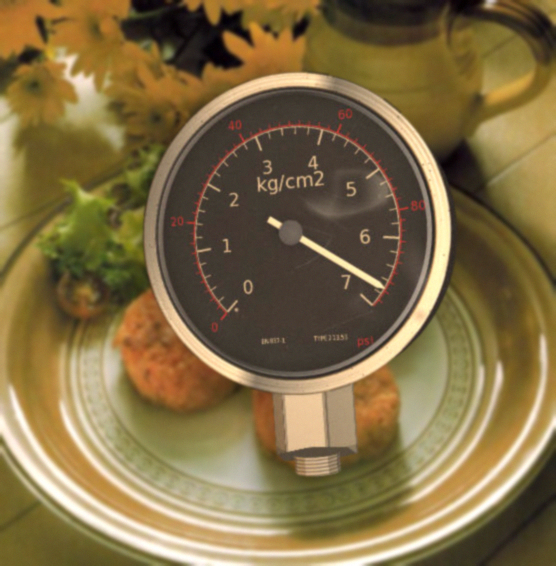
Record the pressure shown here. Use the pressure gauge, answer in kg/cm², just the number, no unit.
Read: 6.7
